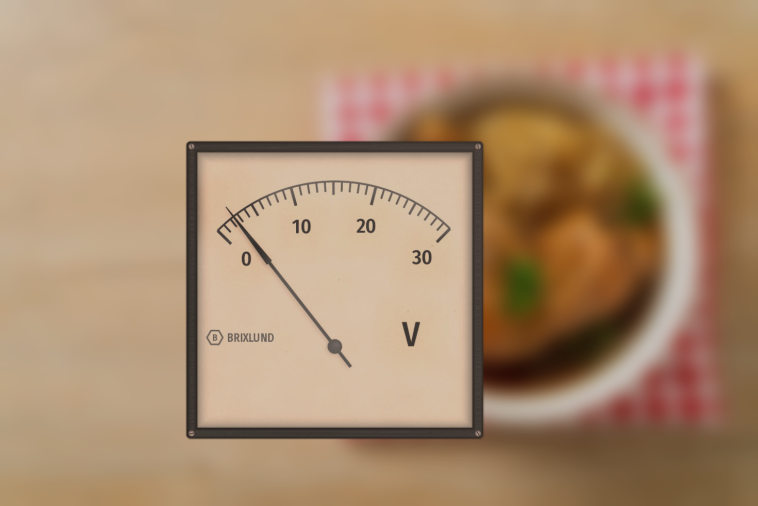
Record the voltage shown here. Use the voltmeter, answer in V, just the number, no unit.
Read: 2.5
